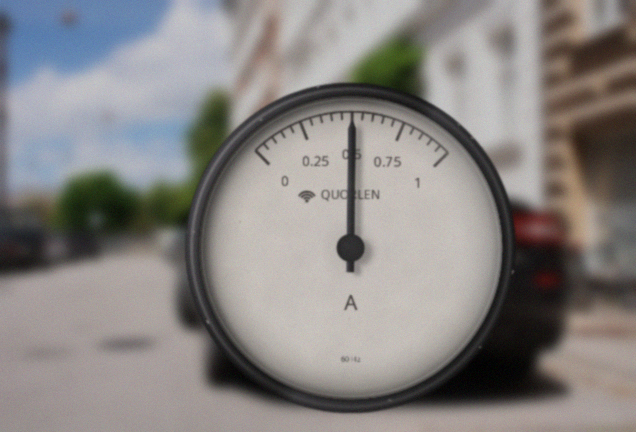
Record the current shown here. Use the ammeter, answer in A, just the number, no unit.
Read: 0.5
